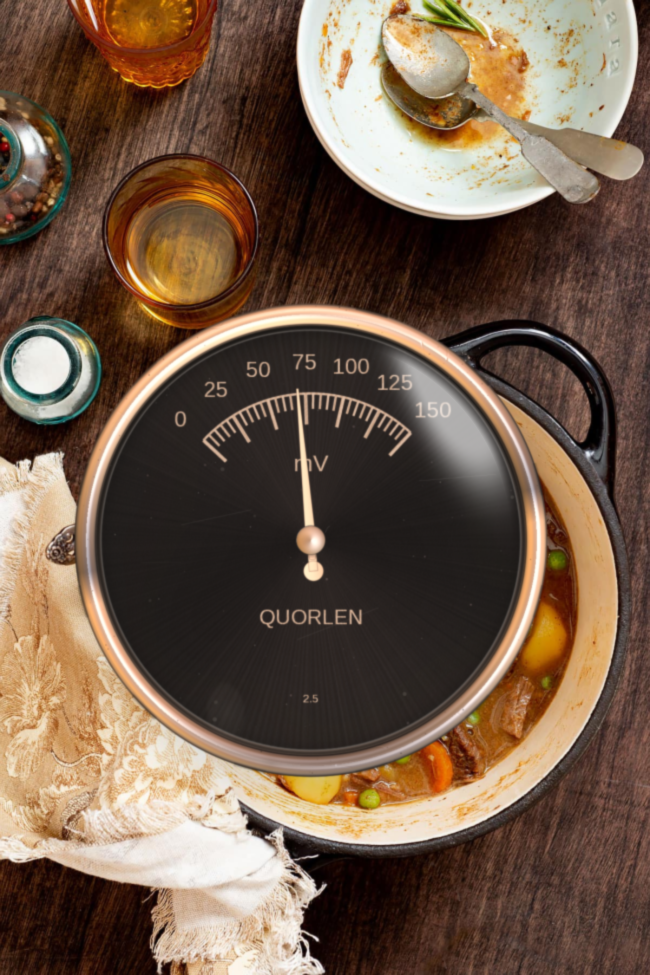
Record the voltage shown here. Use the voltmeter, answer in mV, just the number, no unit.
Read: 70
